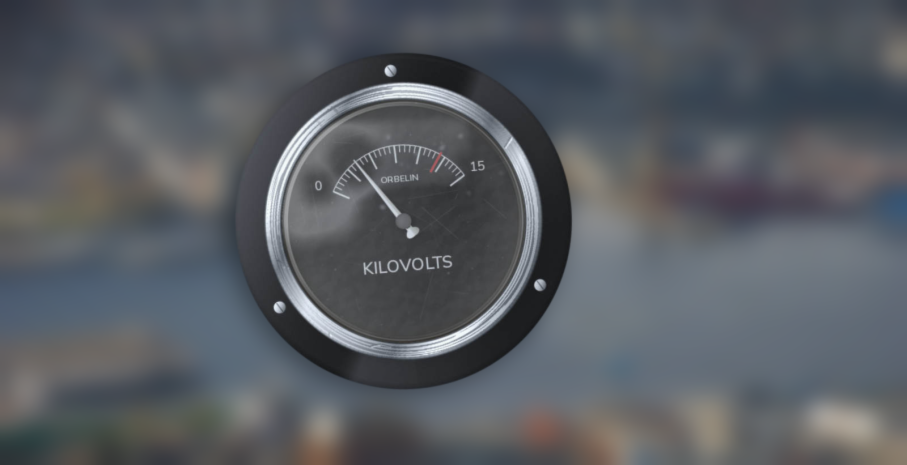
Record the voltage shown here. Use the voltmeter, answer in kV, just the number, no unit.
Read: 3.5
